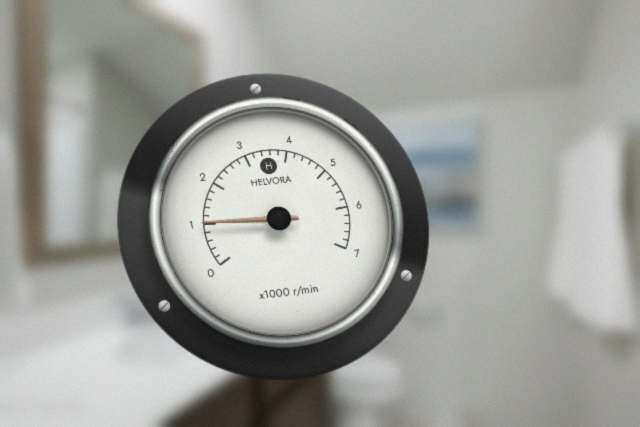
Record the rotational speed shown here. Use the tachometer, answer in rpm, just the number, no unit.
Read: 1000
